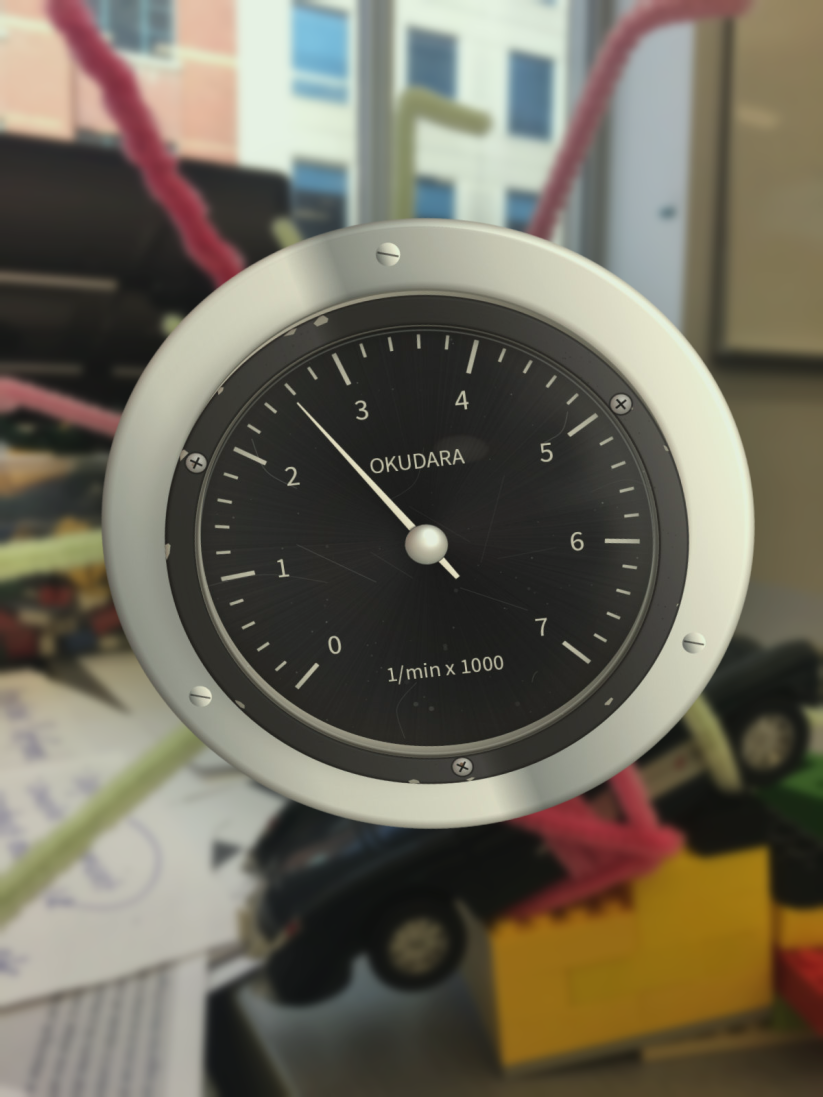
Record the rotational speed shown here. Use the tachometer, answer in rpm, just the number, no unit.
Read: 2600
